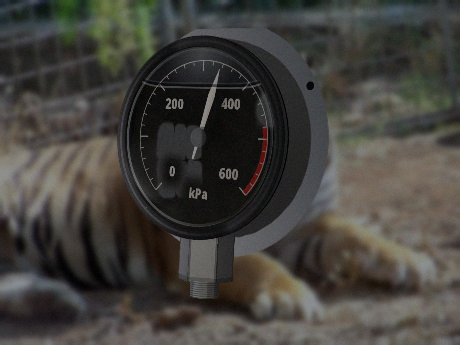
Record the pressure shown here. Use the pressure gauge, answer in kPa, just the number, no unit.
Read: 340
